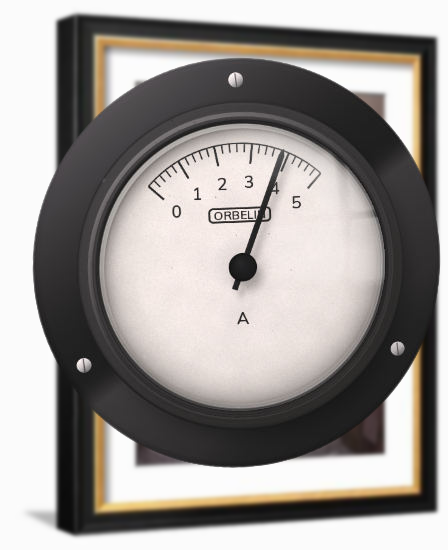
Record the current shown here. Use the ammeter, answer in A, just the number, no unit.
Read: 3.8
